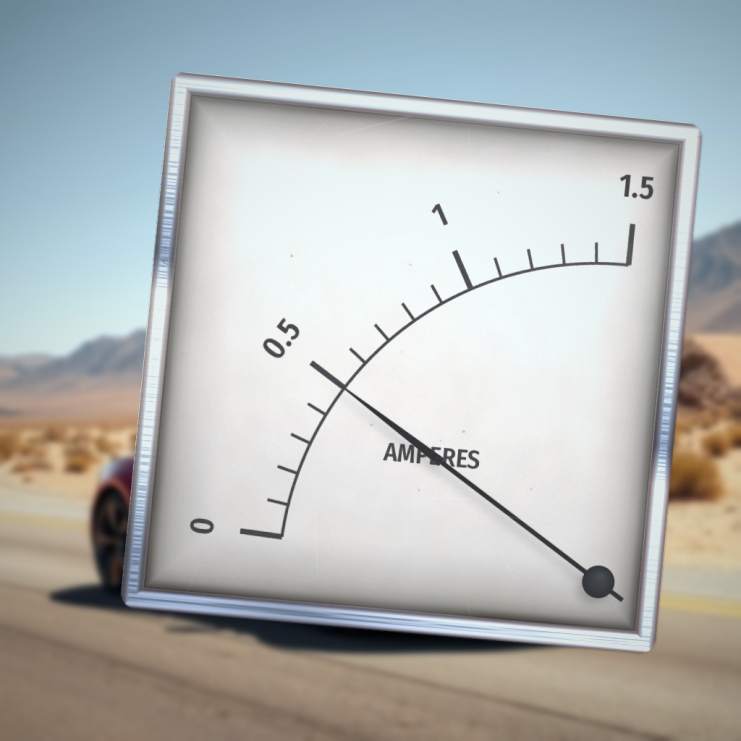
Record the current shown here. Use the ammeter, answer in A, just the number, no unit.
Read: 0.5
